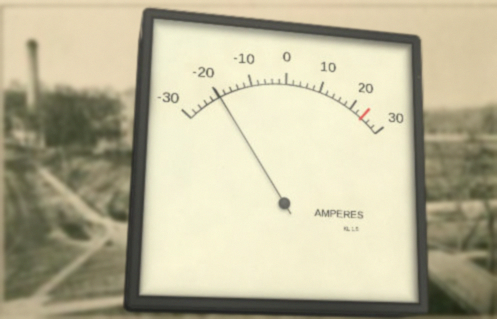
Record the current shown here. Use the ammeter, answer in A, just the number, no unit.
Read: -20
